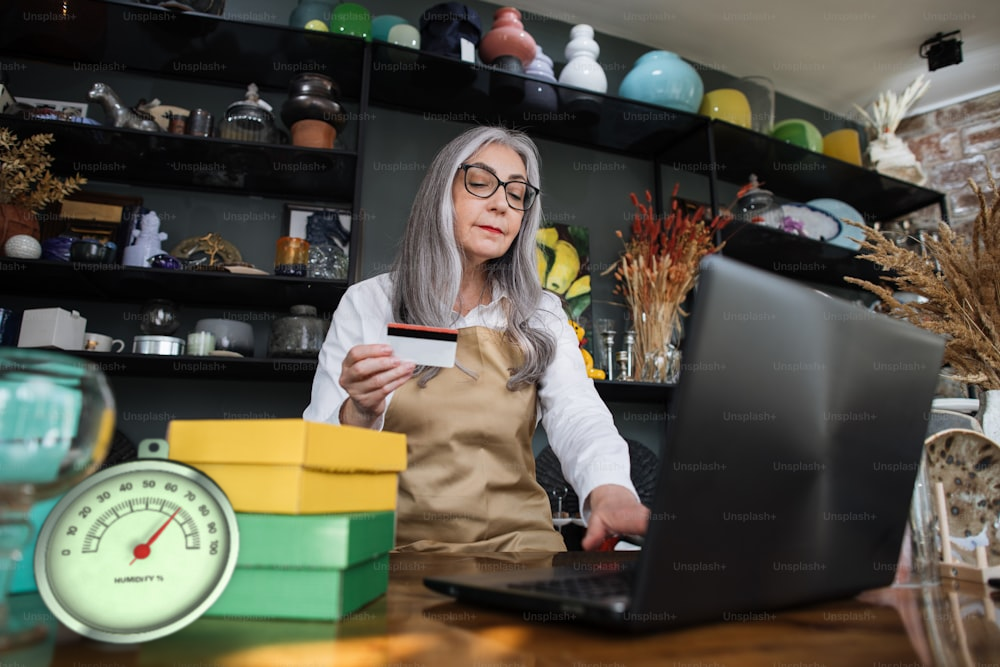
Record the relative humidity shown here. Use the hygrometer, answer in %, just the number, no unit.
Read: 70
